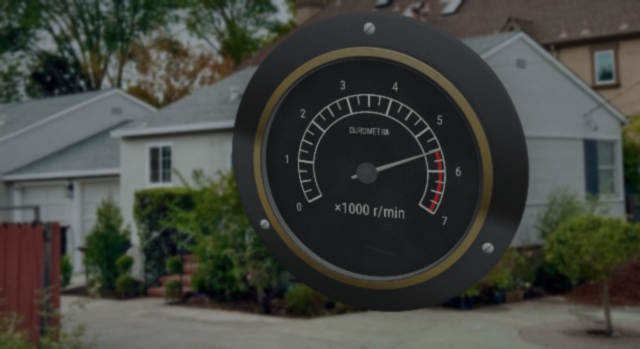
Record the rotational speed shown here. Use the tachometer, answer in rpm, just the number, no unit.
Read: 5500
